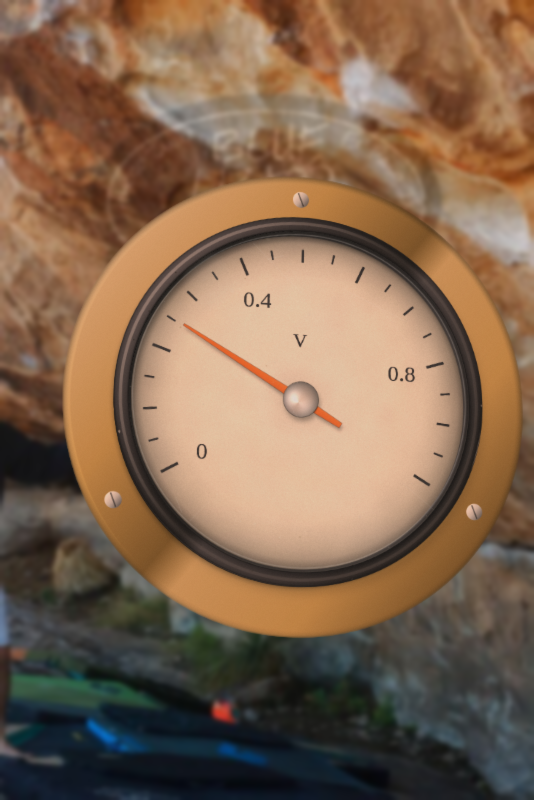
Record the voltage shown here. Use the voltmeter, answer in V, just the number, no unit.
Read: 0.25
